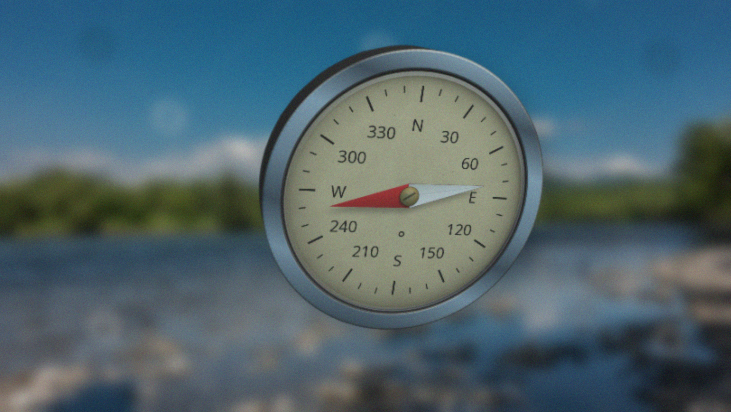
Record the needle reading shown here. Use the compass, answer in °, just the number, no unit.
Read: 260
